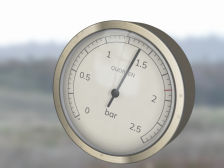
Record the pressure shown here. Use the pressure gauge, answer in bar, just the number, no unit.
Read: 1.4
